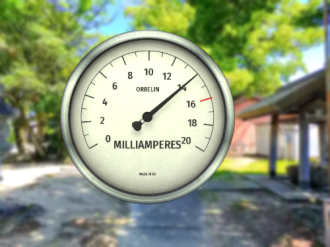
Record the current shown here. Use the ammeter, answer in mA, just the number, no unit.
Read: 14
